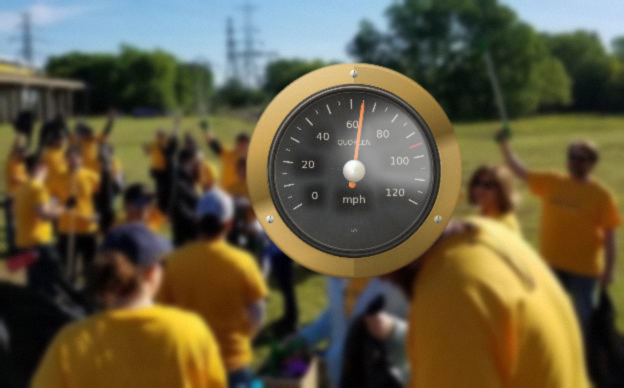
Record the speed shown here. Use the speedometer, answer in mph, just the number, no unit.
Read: 65
